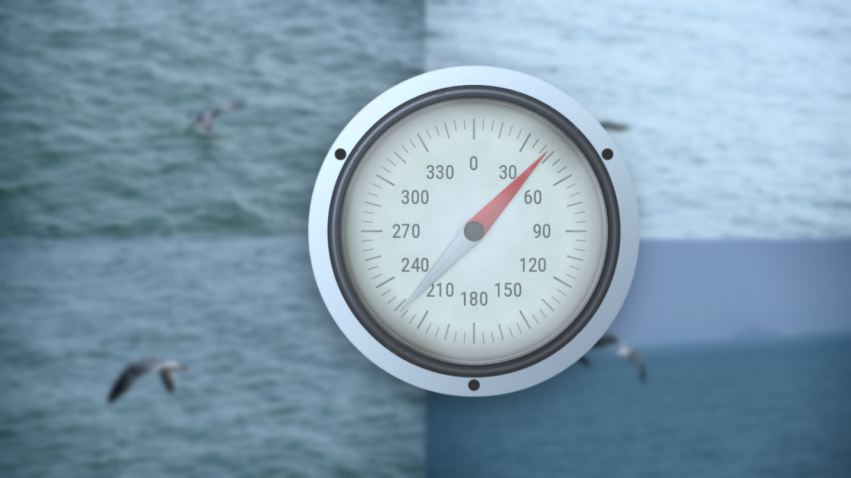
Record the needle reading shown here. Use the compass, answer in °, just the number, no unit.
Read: 42.5
